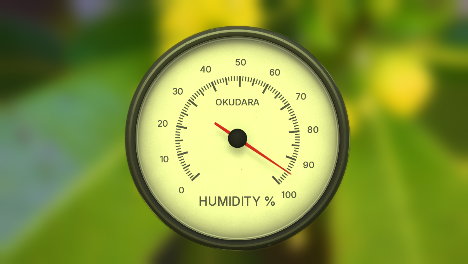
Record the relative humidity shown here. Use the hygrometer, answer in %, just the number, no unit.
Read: 95
